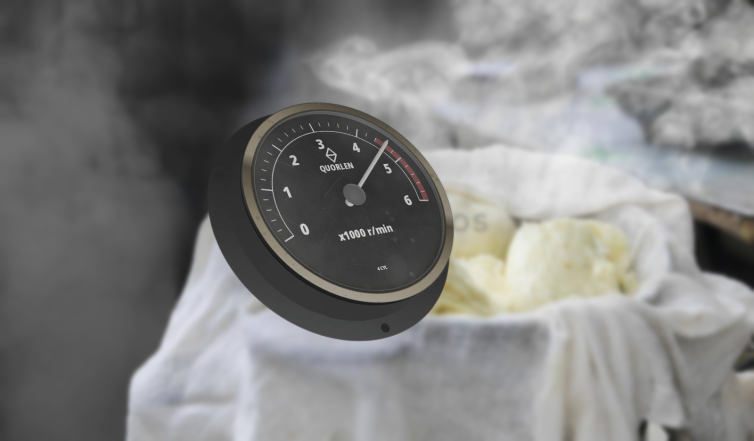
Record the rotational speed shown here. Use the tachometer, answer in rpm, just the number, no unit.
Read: 4600
